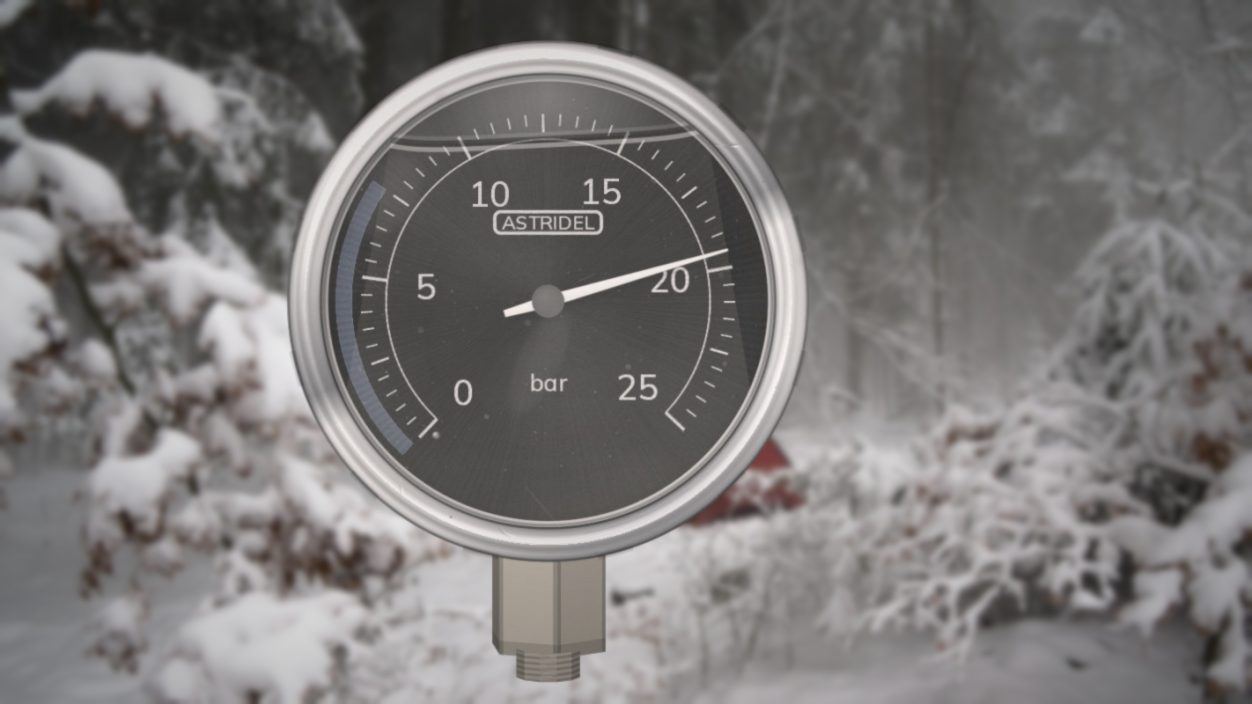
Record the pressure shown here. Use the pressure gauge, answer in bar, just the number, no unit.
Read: 19.5
